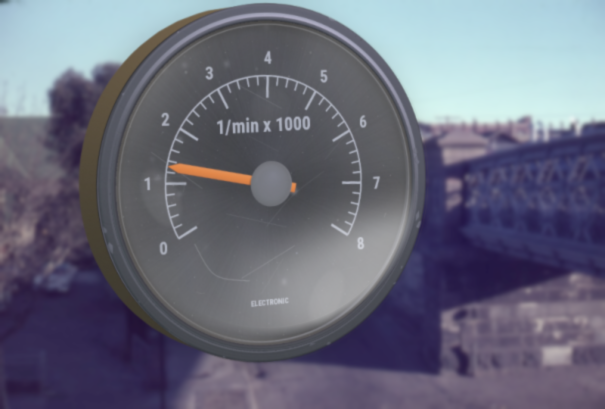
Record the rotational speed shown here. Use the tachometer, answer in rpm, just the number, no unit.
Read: 1300
